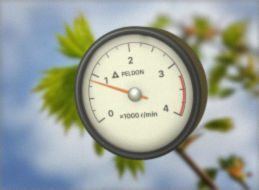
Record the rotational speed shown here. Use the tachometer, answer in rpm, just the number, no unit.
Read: 875
